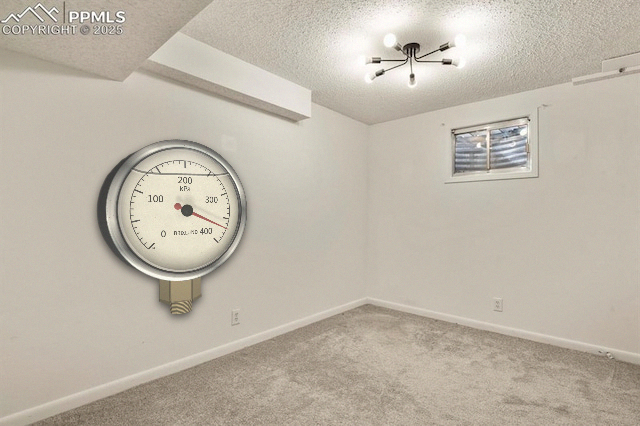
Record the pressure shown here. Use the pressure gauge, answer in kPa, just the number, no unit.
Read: 370
